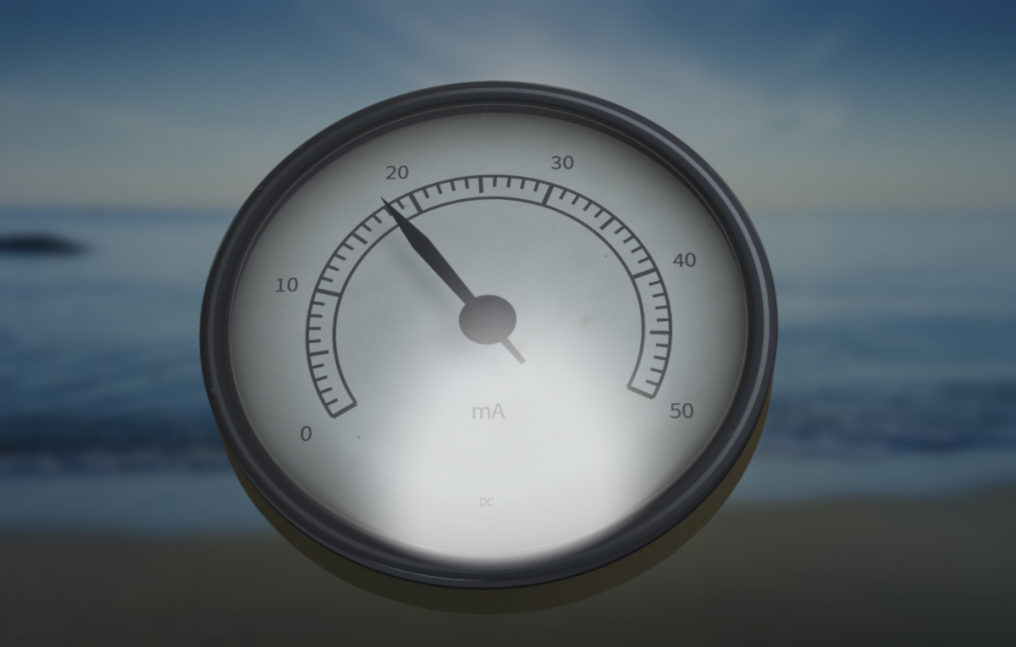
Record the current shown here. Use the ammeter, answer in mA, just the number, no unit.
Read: 18
